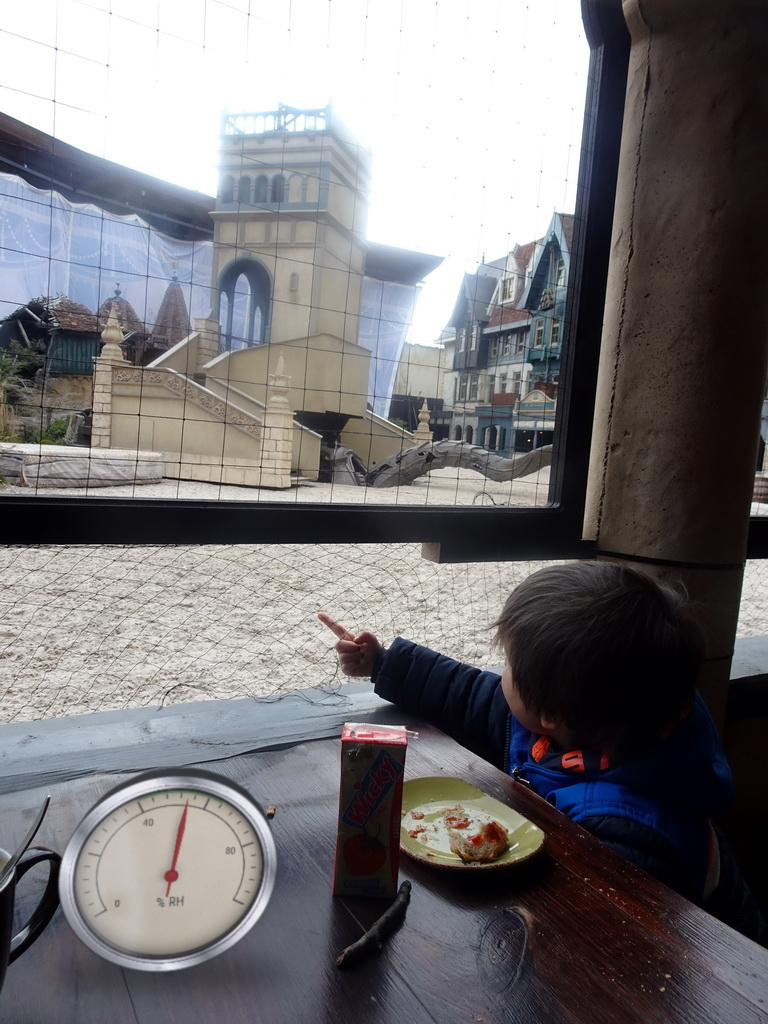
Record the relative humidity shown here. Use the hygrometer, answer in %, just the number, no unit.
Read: 54
